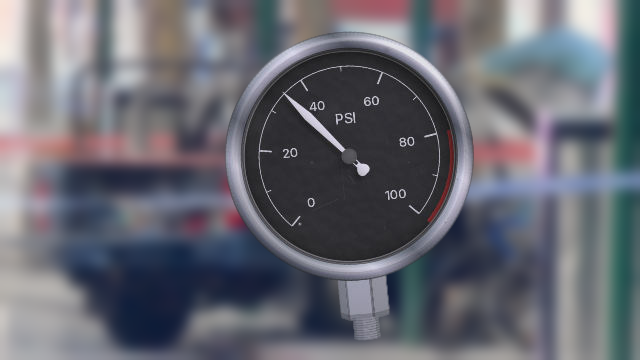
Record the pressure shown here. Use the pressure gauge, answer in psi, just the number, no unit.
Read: 35
